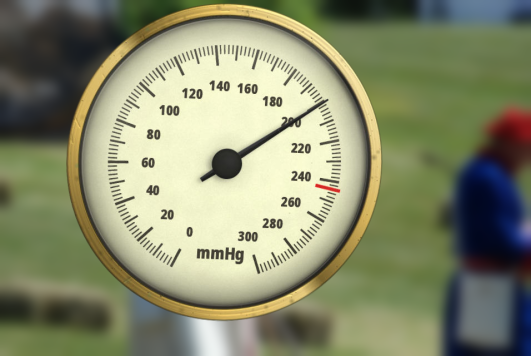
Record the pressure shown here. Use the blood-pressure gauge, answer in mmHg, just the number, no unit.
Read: 200
